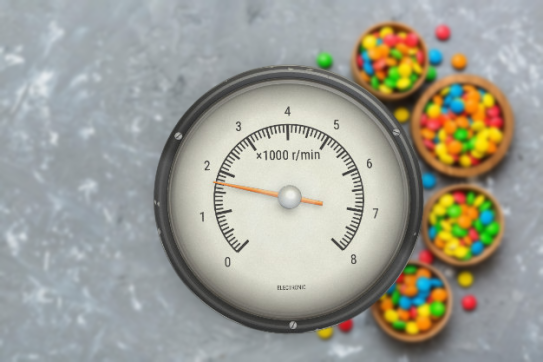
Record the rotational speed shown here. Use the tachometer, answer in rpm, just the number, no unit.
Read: 1700
